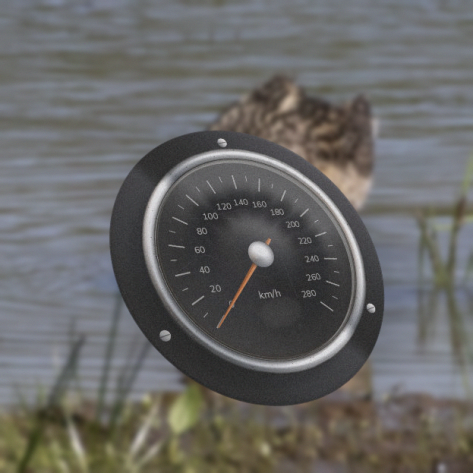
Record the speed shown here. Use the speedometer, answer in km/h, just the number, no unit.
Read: 0
